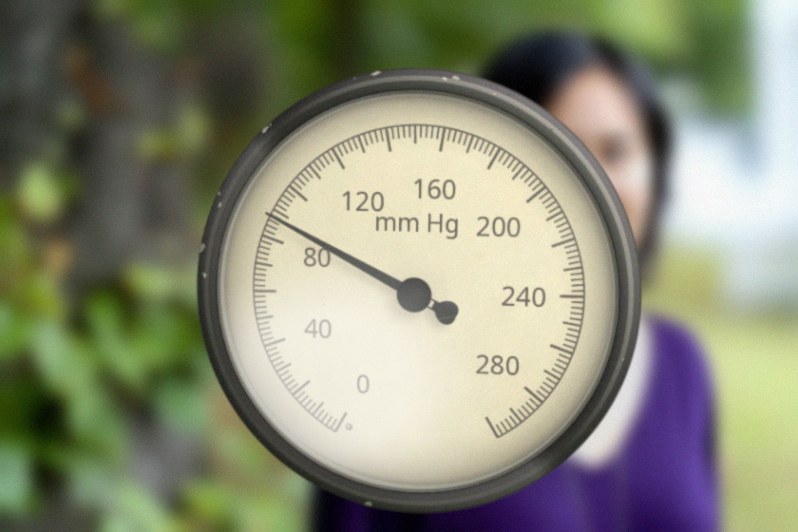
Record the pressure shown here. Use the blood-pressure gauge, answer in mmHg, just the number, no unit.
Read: 88
